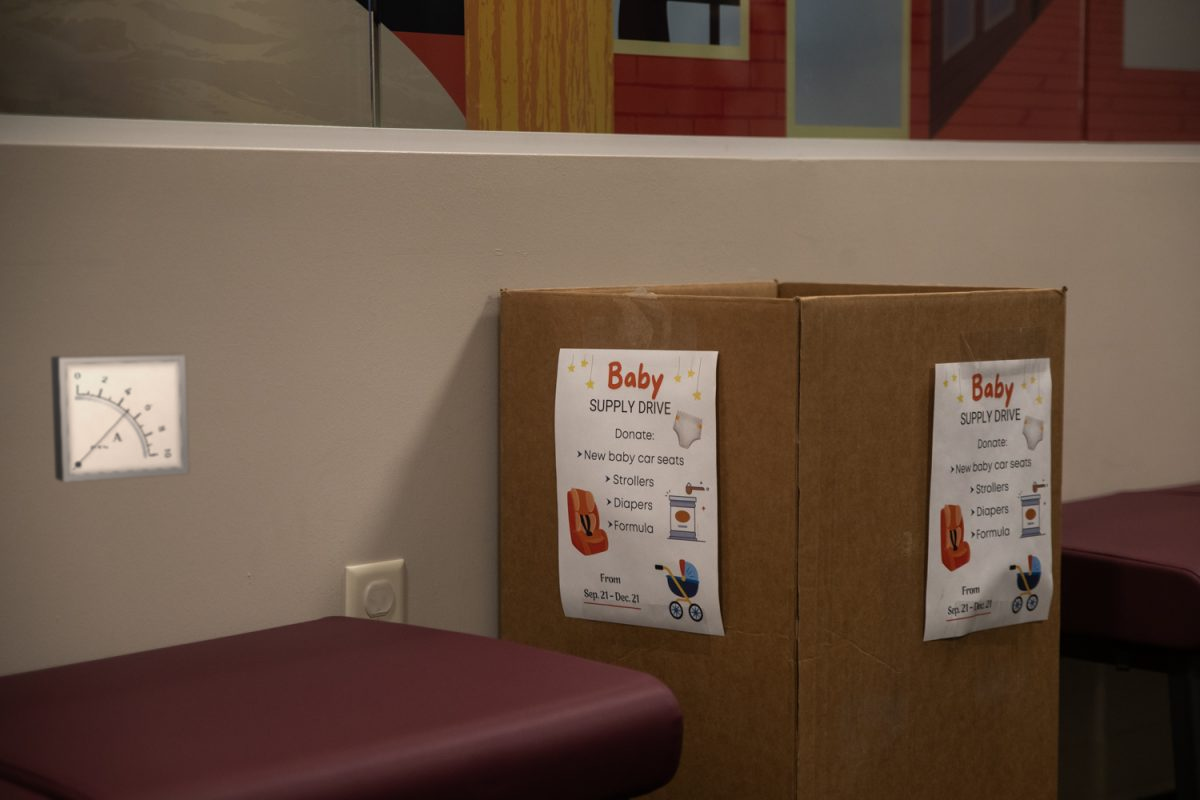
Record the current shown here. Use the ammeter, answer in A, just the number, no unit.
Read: 5
